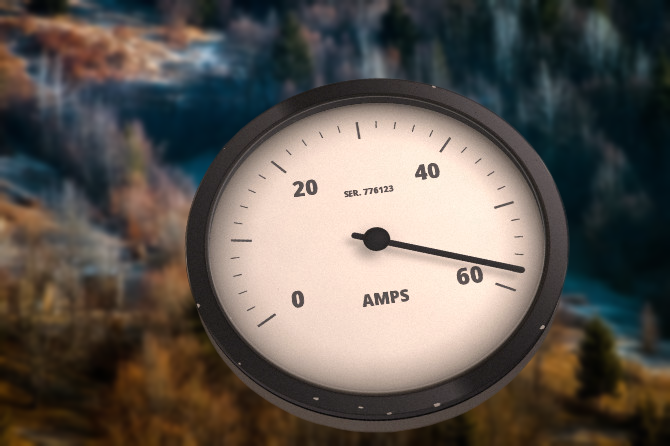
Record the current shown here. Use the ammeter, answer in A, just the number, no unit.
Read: 58
